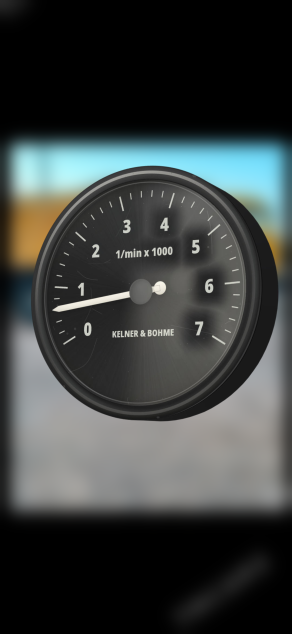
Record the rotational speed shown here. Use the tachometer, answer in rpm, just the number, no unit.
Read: 600
